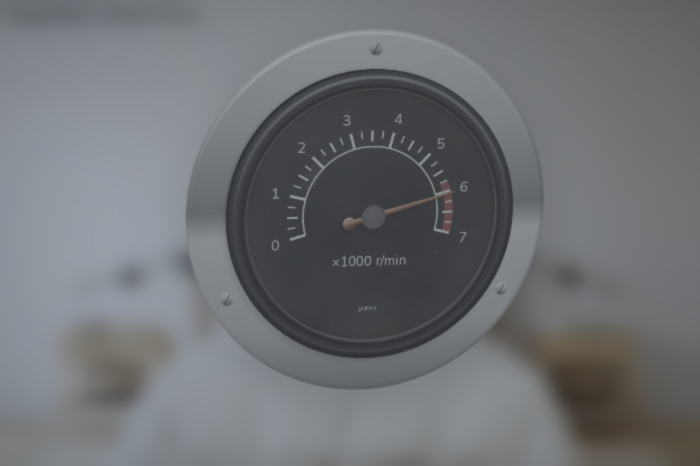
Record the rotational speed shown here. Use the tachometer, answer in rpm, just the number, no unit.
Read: 6000
